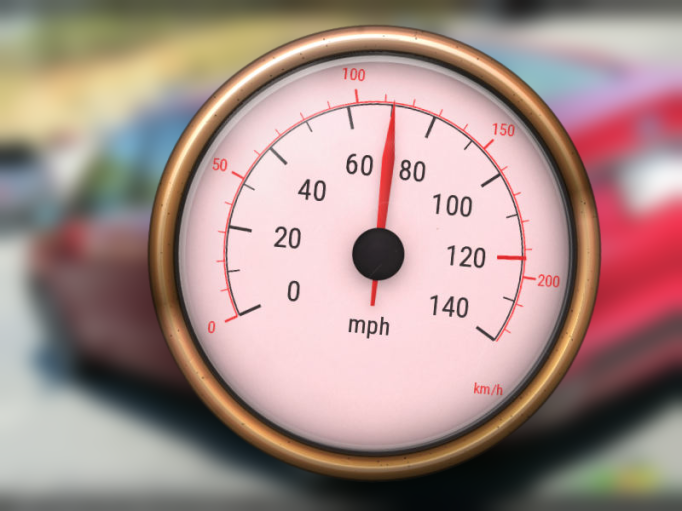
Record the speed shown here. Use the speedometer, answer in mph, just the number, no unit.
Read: 70
